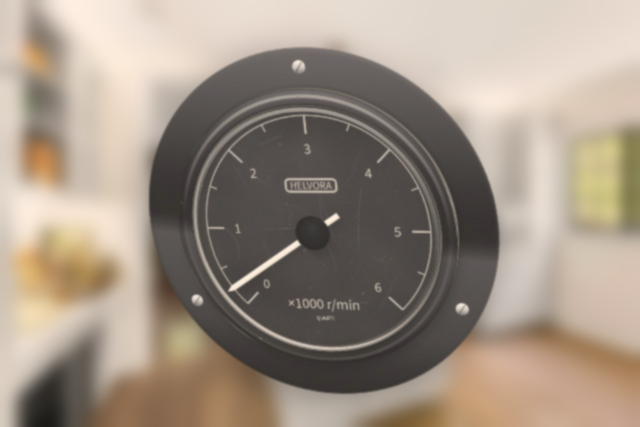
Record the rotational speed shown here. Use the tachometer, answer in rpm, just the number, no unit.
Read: 250
